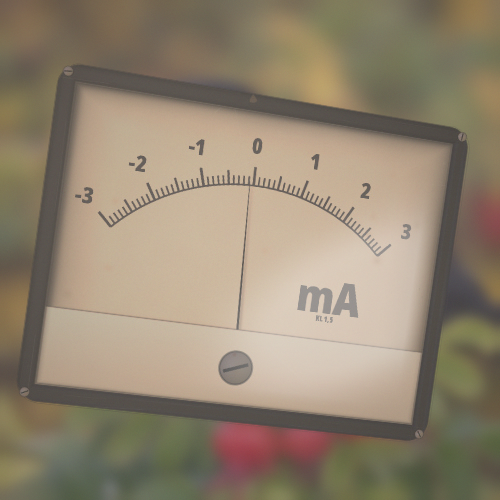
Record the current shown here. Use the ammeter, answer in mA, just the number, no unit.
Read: -0.1
